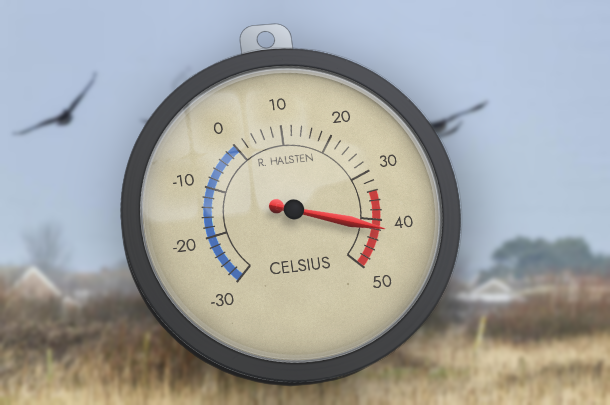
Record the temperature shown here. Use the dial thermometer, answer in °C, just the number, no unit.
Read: 42
